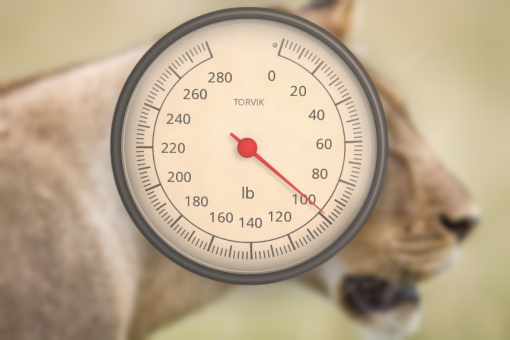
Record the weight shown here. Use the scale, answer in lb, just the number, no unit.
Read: 98
